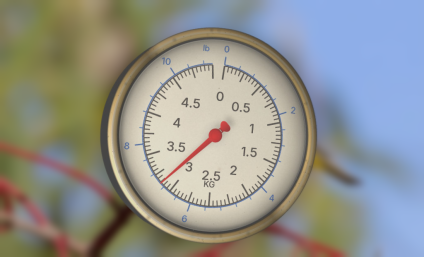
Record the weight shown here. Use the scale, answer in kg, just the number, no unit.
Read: 3.15
